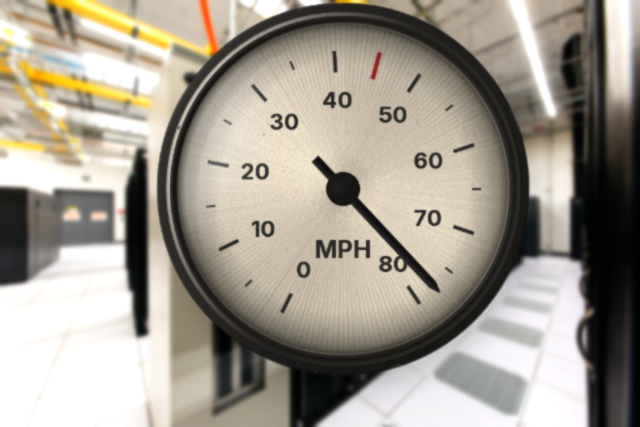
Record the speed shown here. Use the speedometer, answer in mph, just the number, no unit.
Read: 77.5
